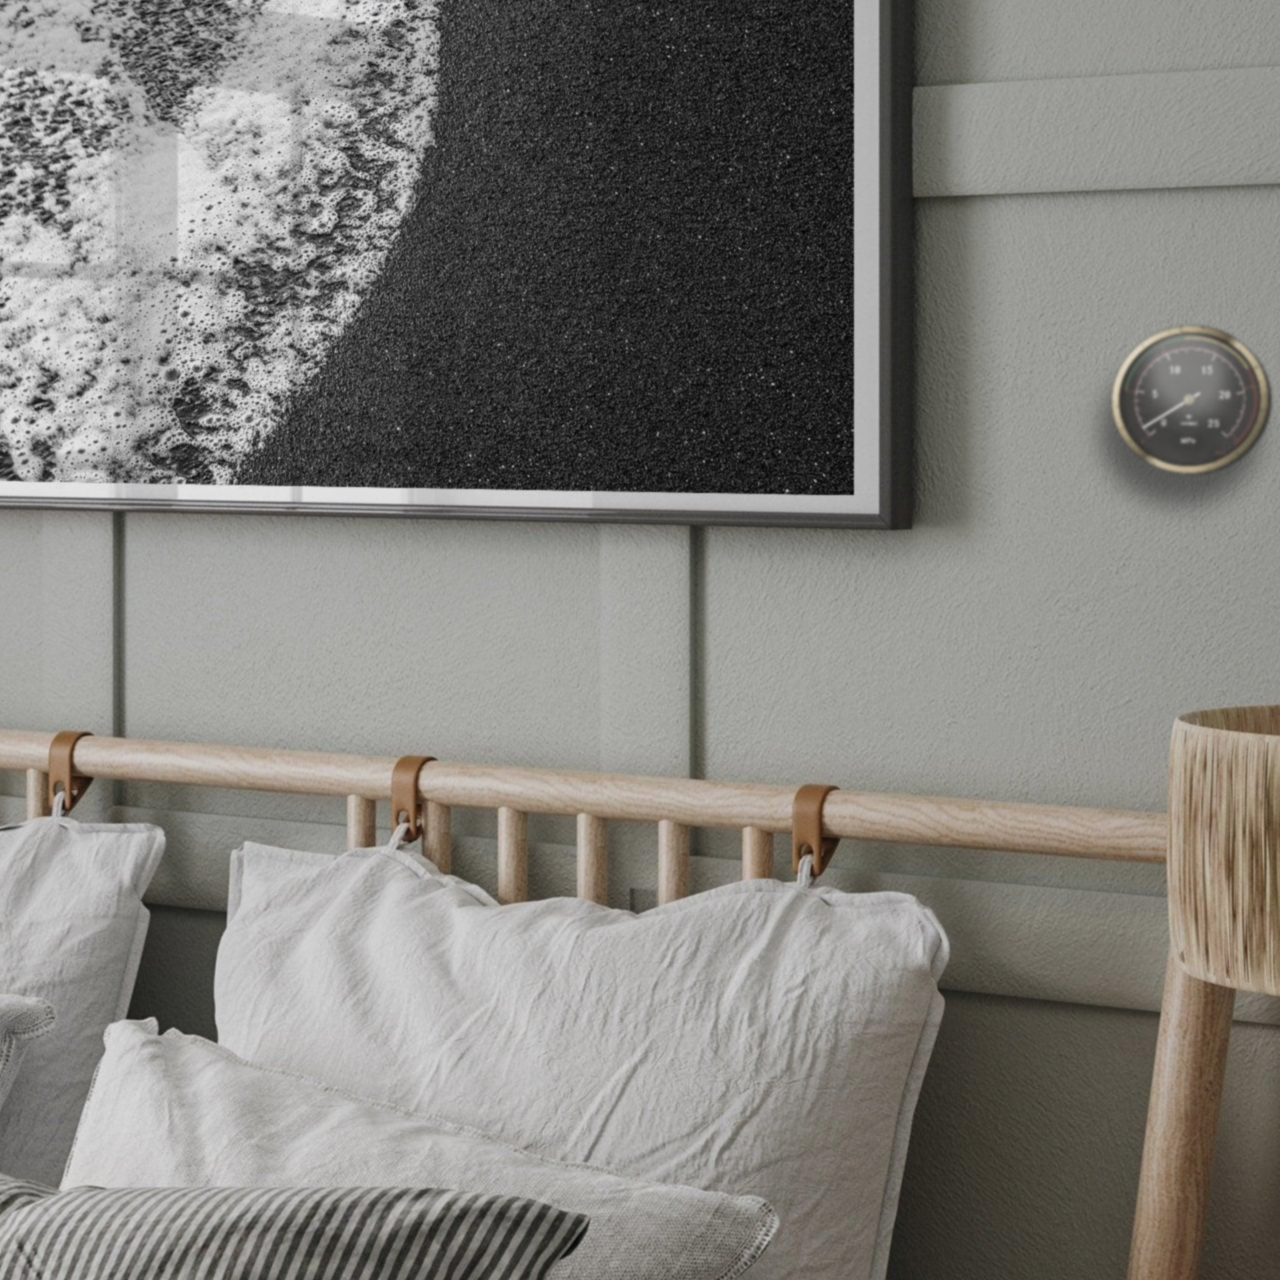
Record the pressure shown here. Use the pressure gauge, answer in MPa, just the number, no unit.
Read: 1
